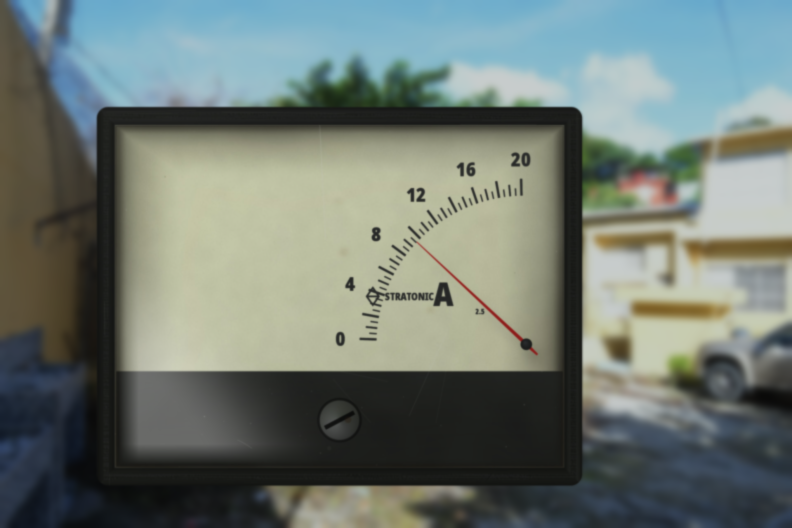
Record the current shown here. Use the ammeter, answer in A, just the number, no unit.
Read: 9.5
